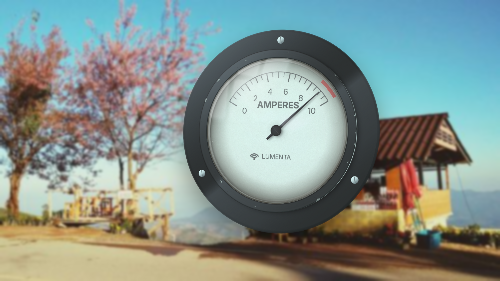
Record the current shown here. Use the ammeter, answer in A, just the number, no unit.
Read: 9
